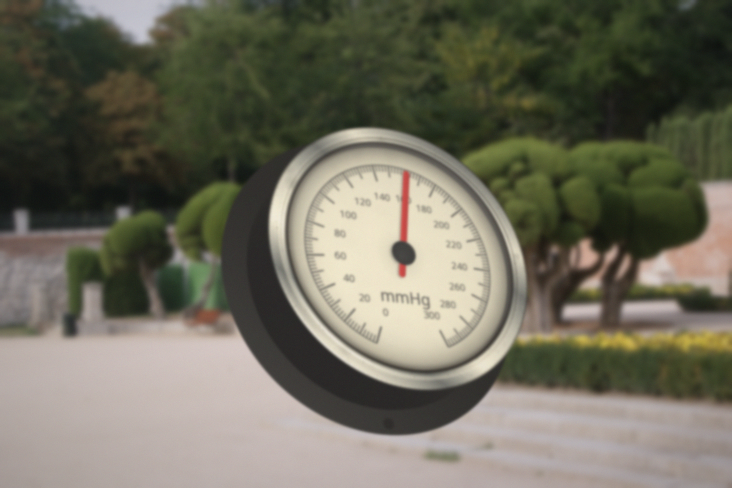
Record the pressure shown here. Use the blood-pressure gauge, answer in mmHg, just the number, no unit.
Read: 160
